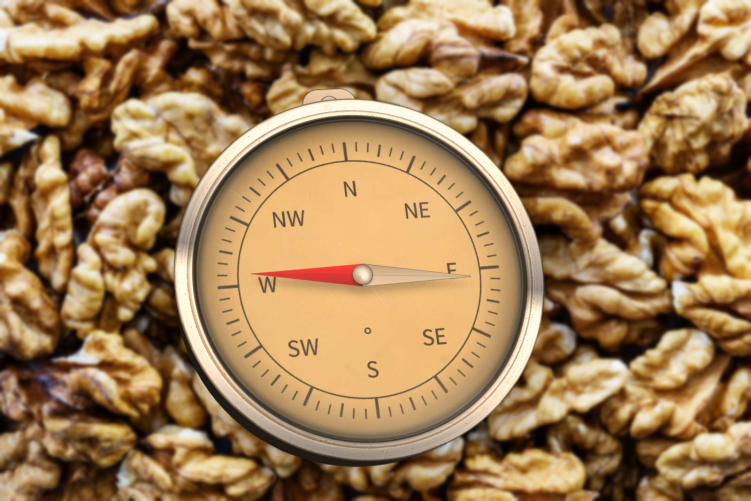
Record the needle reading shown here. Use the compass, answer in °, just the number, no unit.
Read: 275
